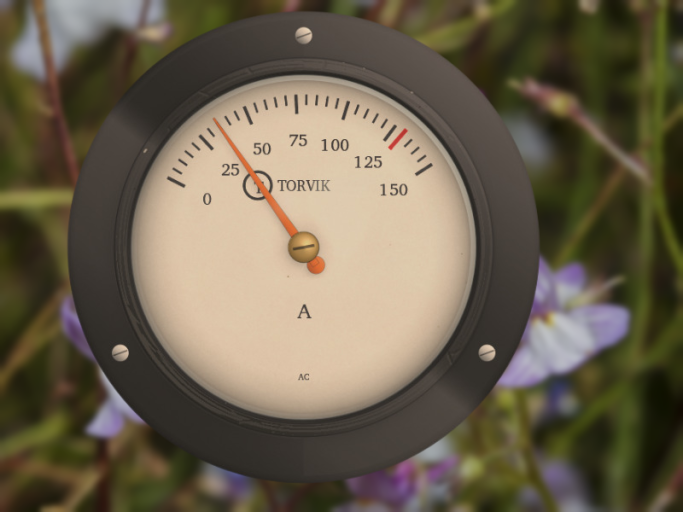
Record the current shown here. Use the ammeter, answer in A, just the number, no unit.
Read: 35
